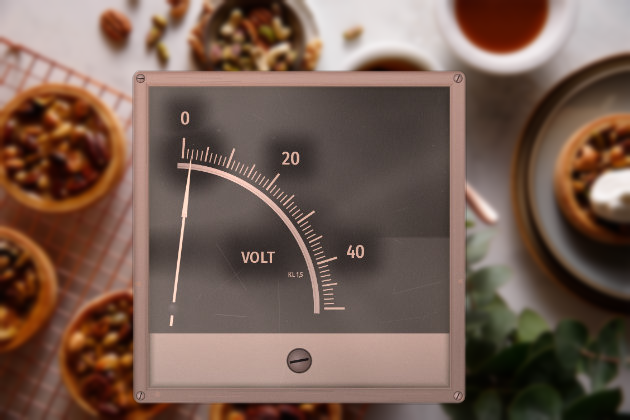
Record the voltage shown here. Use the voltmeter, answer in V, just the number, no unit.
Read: 2
